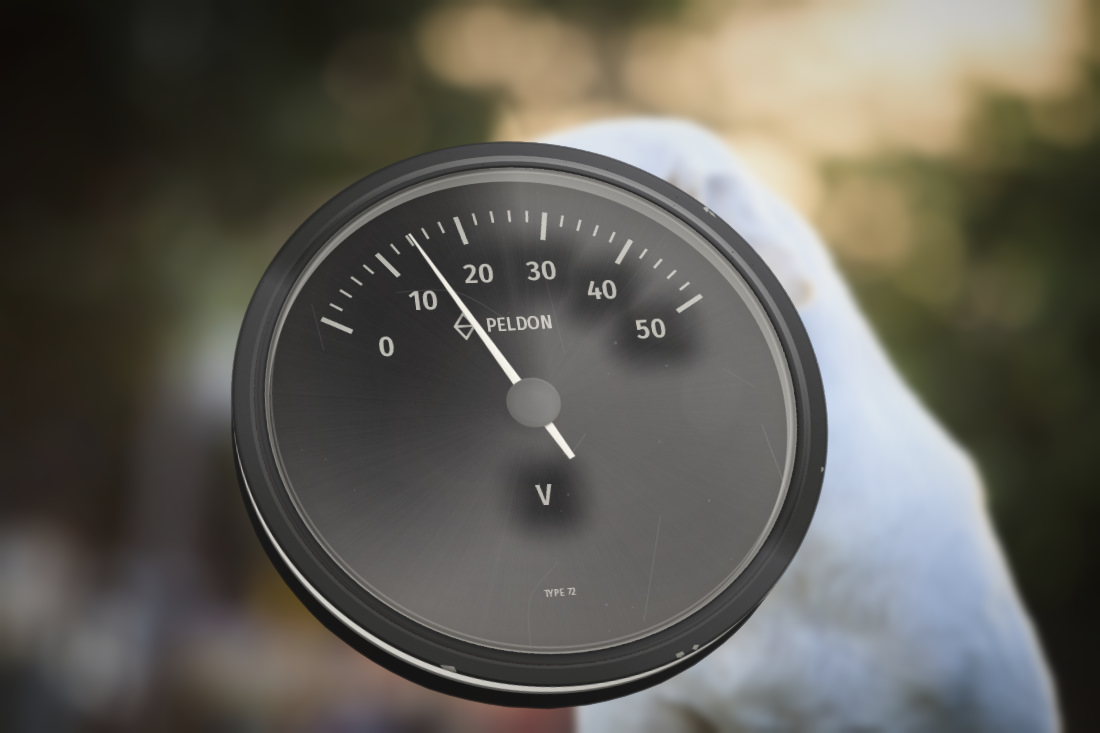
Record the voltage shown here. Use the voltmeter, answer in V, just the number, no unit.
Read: 14
